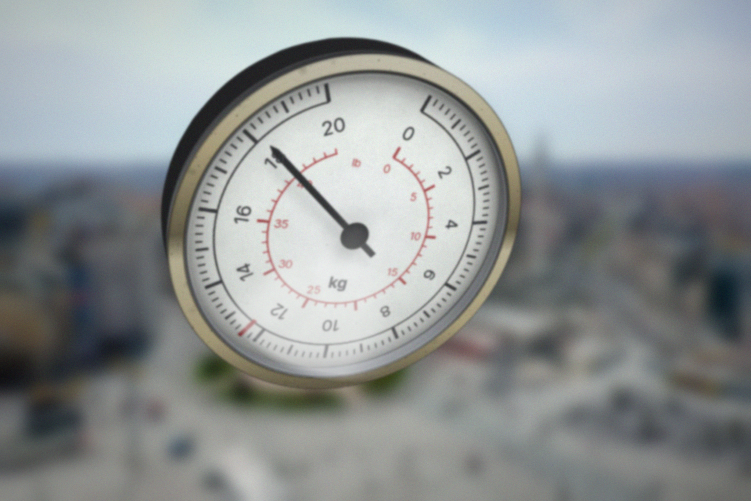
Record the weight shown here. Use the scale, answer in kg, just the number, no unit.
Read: 18.2
